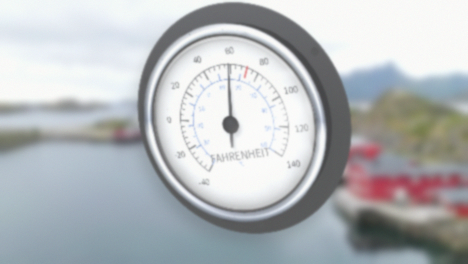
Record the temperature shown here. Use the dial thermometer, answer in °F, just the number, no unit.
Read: 60
